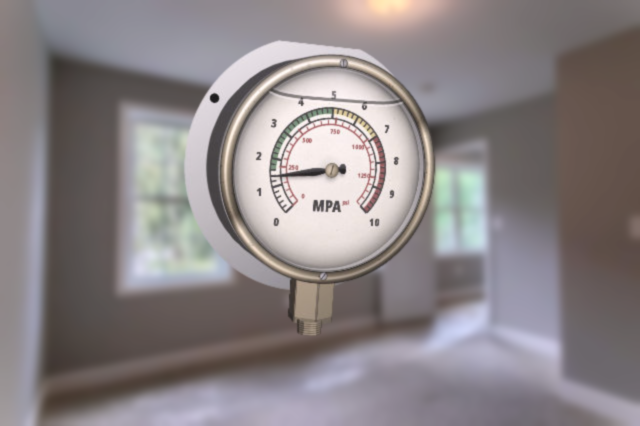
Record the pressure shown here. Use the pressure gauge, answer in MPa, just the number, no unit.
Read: 1.4
